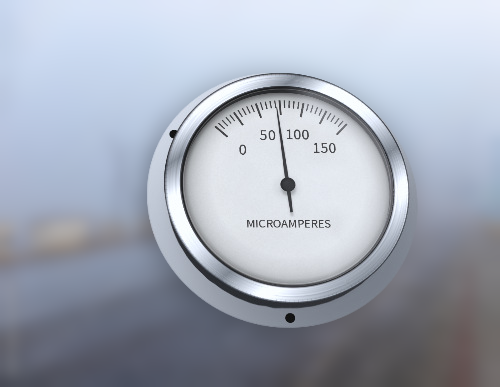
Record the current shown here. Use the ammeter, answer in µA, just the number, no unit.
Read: 70
